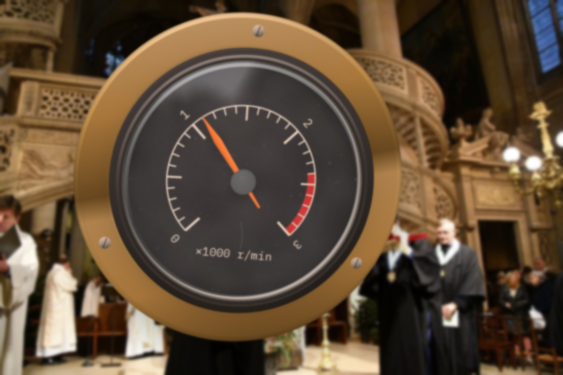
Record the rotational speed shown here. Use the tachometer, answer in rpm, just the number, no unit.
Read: 1100
